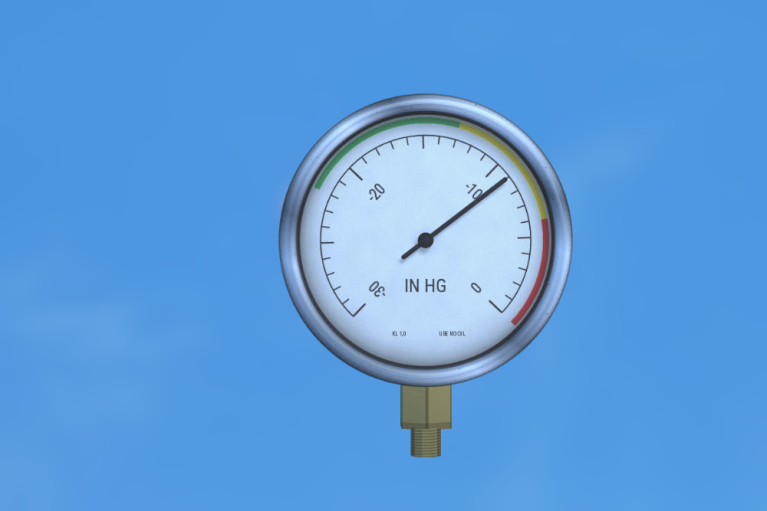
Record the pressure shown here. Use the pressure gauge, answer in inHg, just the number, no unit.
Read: -9
